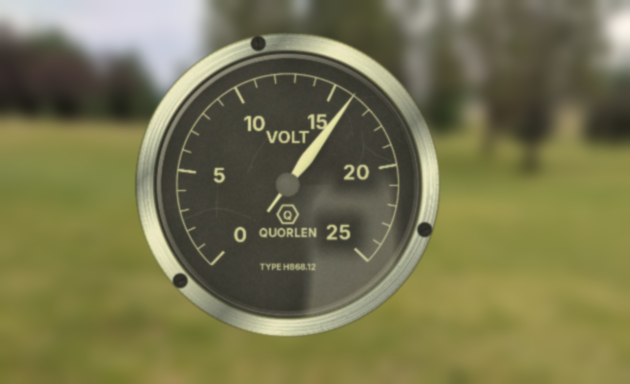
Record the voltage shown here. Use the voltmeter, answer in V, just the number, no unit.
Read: 16
